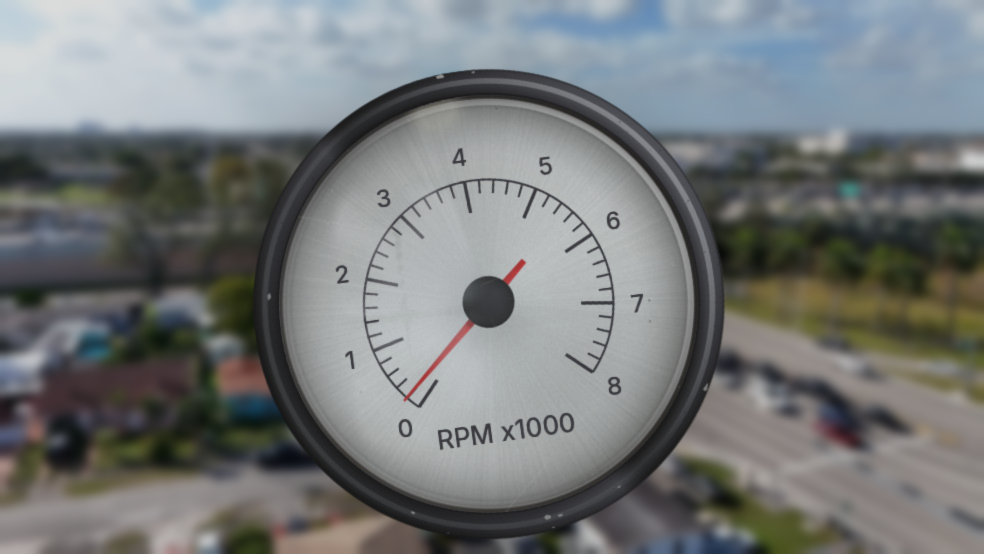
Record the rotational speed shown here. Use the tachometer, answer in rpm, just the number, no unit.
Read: 200
